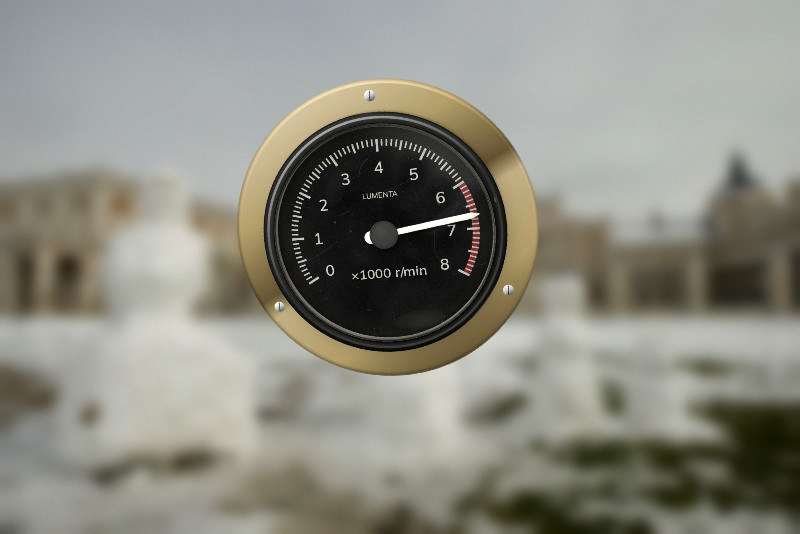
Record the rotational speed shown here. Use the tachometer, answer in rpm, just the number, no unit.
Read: 6700
